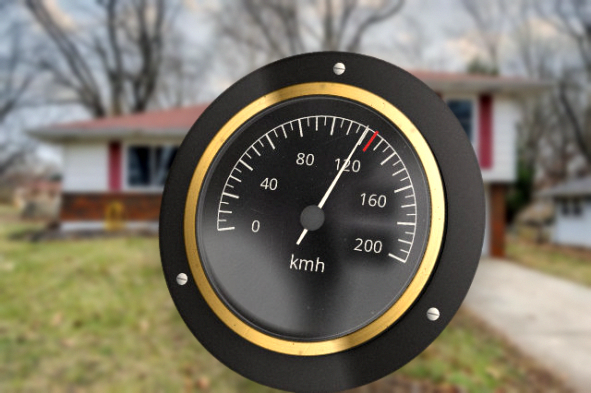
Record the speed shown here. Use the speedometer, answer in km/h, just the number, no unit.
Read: 120
